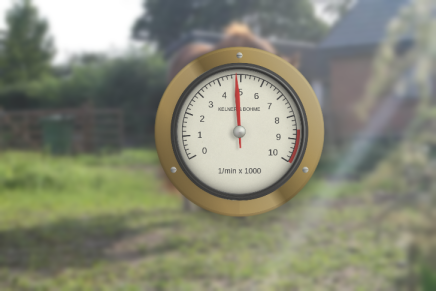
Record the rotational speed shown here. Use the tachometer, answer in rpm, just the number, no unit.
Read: 4800
